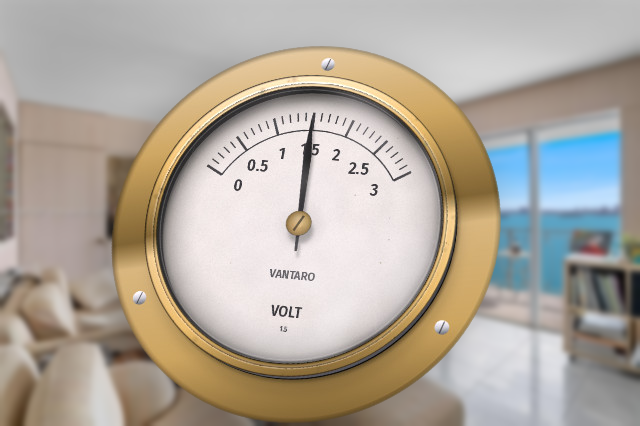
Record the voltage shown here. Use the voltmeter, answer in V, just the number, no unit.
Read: 1.5
